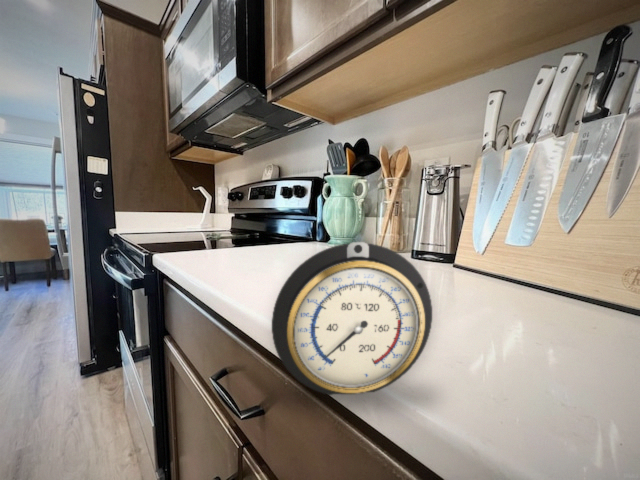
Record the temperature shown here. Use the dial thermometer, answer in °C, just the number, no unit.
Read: 10
